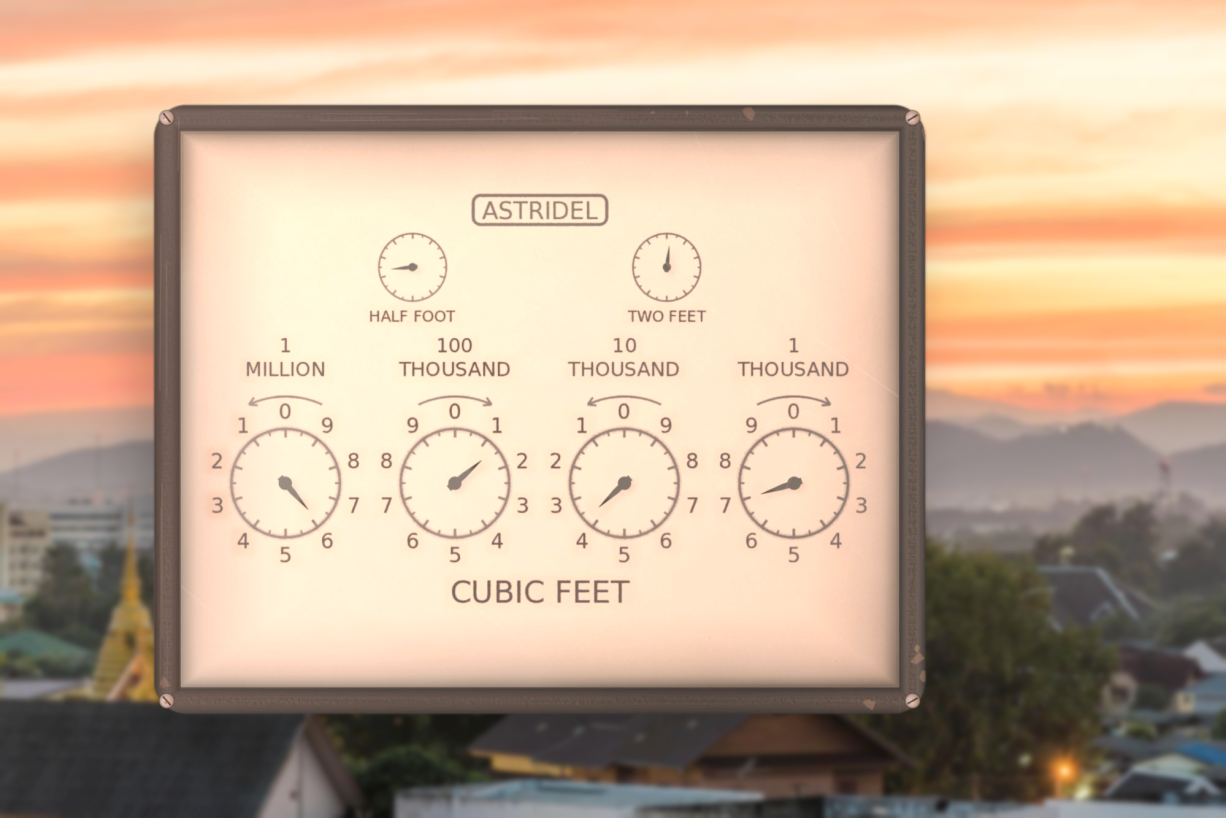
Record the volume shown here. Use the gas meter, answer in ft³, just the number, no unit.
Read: 613700
